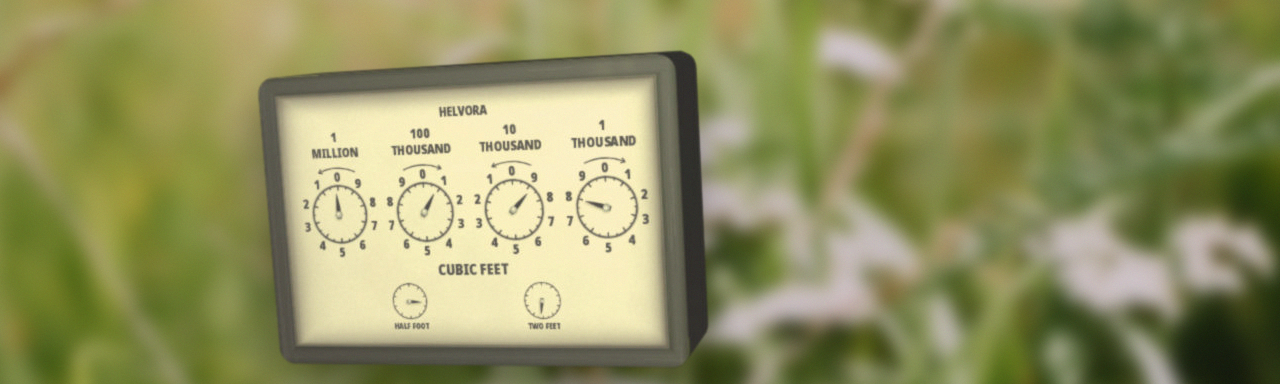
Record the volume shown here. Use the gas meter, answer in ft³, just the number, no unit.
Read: 8800
